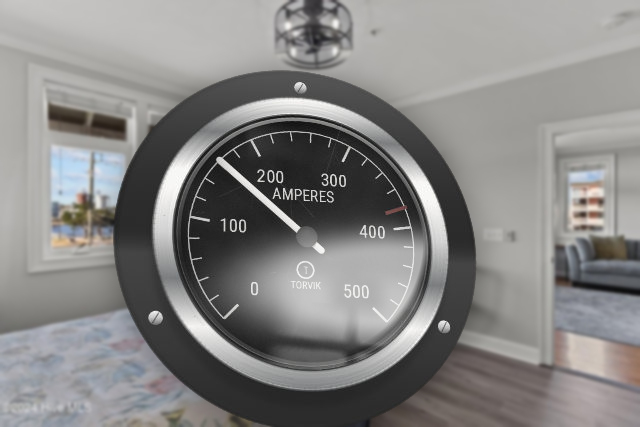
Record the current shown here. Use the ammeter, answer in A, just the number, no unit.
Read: 160
